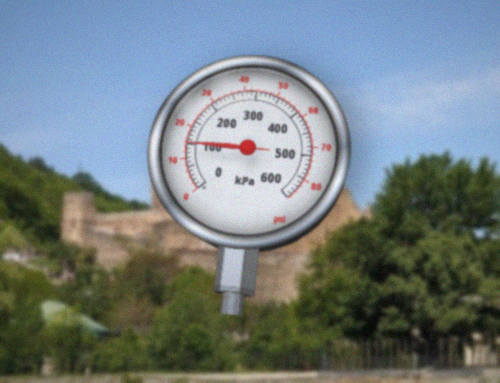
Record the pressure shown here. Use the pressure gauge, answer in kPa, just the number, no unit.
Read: 100
